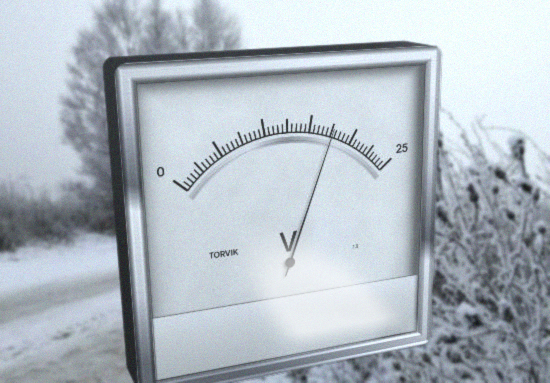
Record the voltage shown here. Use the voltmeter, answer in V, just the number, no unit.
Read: 17.5
